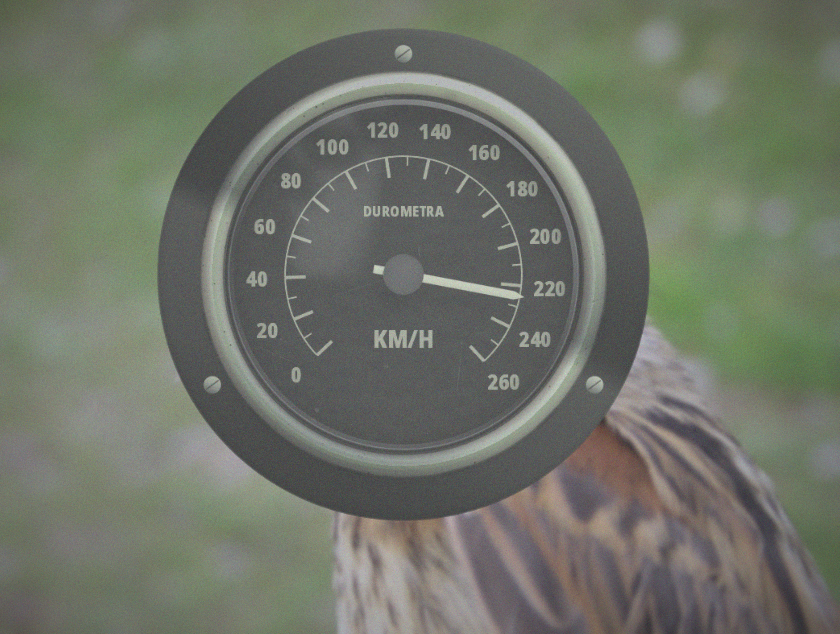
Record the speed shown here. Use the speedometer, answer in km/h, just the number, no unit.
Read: 225
